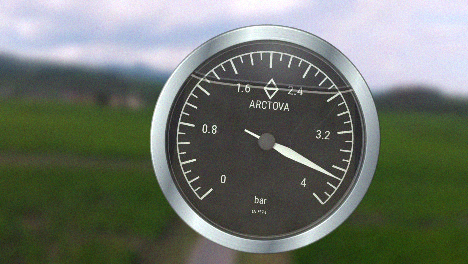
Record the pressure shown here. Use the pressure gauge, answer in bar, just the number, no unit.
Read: 3.7
